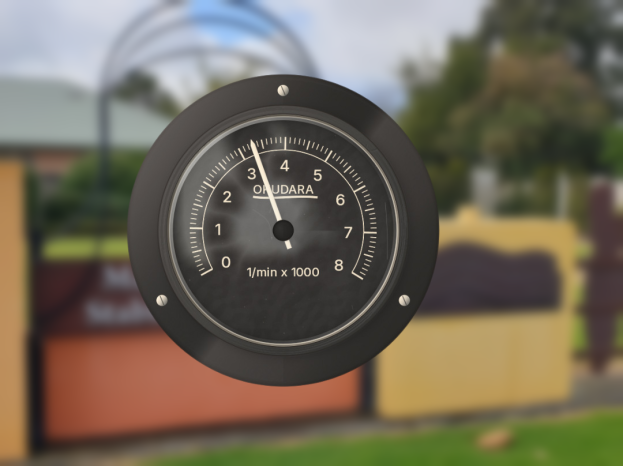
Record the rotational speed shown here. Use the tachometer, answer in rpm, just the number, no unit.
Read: 3300
